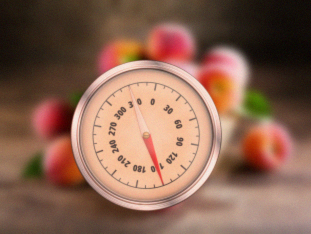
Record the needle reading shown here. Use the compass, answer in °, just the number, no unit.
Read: 150
